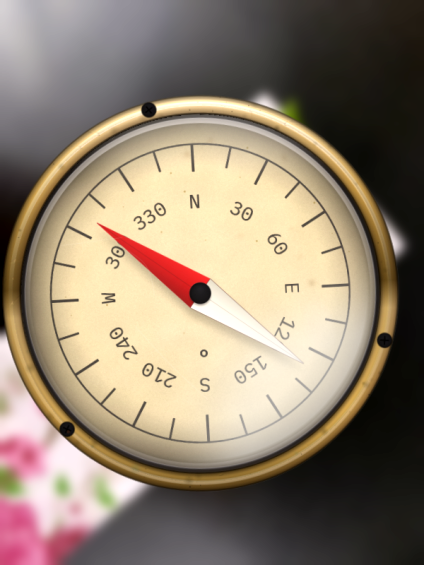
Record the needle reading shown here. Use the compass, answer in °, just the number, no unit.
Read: 307.5
